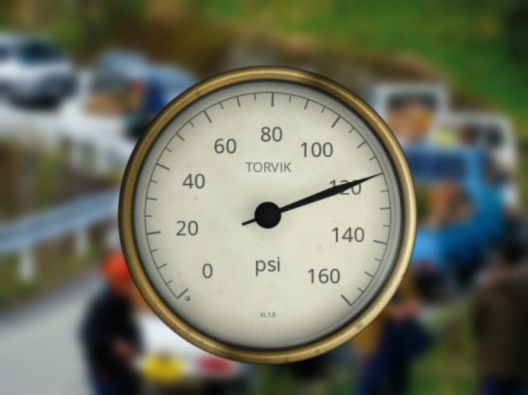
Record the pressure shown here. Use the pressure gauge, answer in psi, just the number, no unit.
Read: 120
